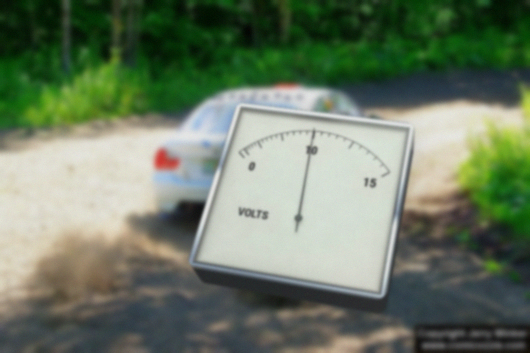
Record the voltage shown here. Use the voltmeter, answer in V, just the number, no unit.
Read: 10
